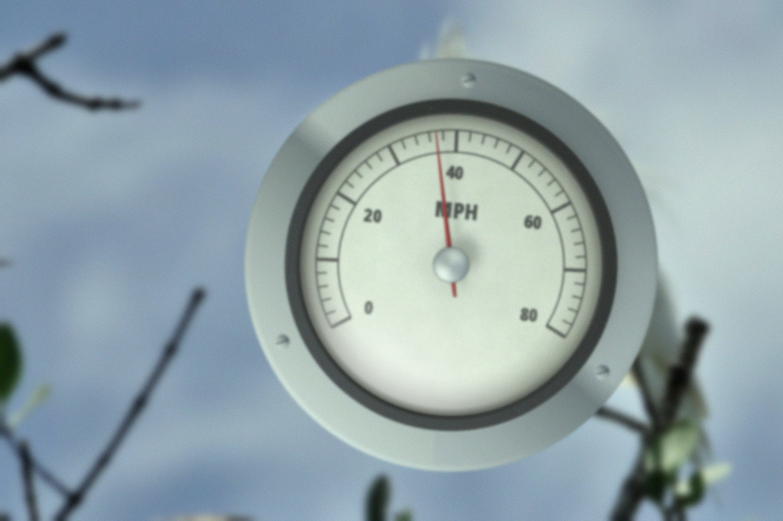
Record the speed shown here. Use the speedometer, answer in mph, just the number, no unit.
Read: 37
